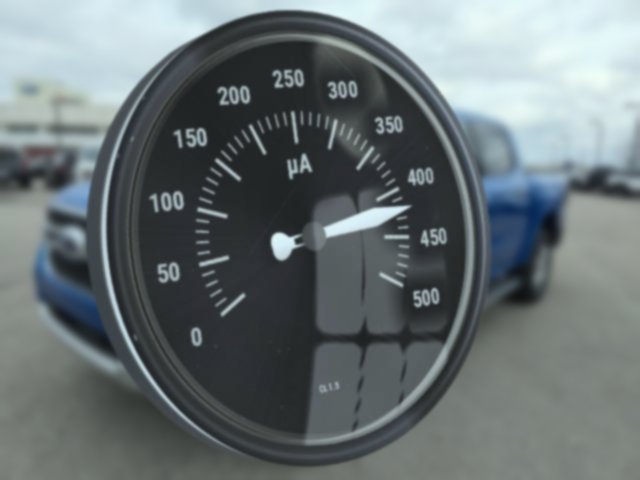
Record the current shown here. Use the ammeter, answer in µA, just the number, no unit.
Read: 420
